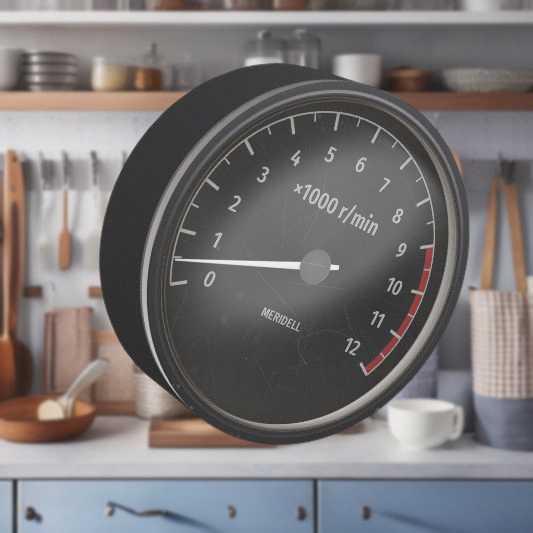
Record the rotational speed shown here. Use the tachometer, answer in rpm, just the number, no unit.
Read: 500
